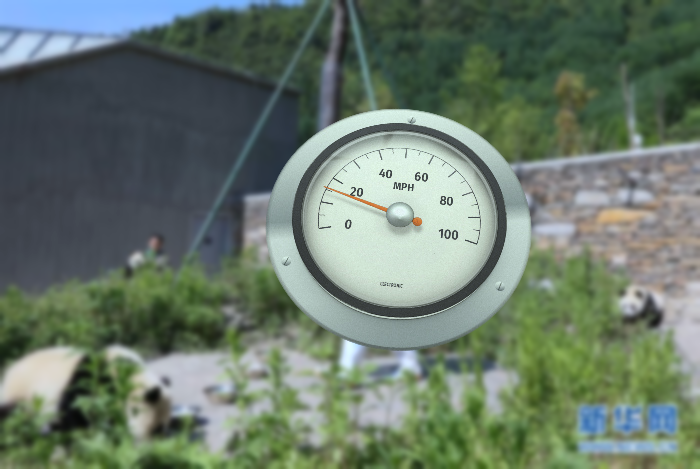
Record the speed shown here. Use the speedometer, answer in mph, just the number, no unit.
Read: 15
